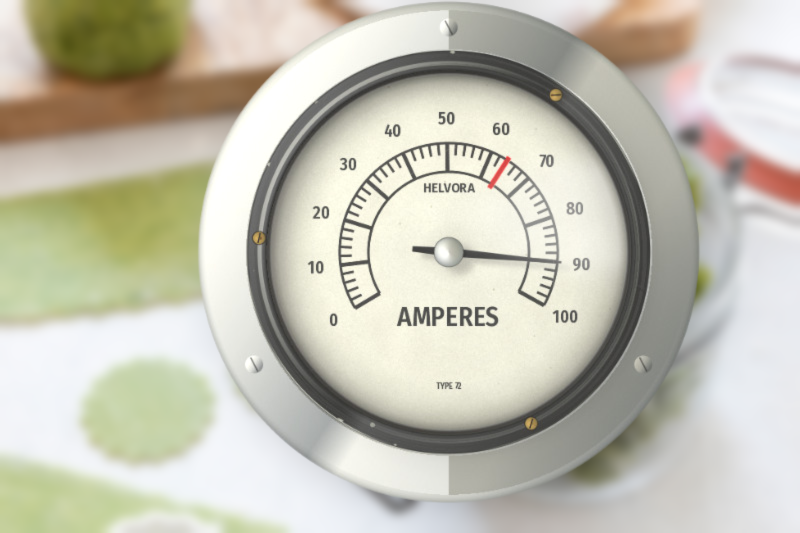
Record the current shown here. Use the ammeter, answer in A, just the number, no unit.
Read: 90
